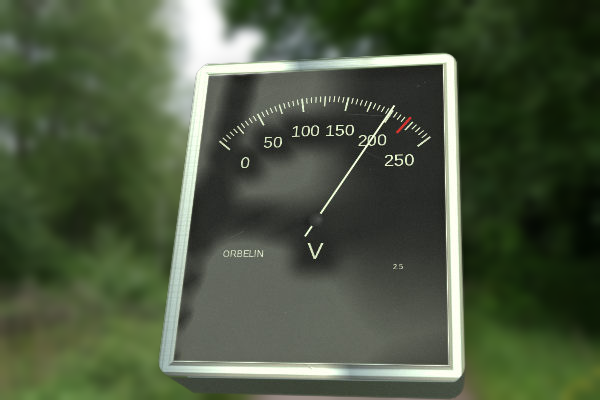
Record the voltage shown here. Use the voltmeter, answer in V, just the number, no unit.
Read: 200
